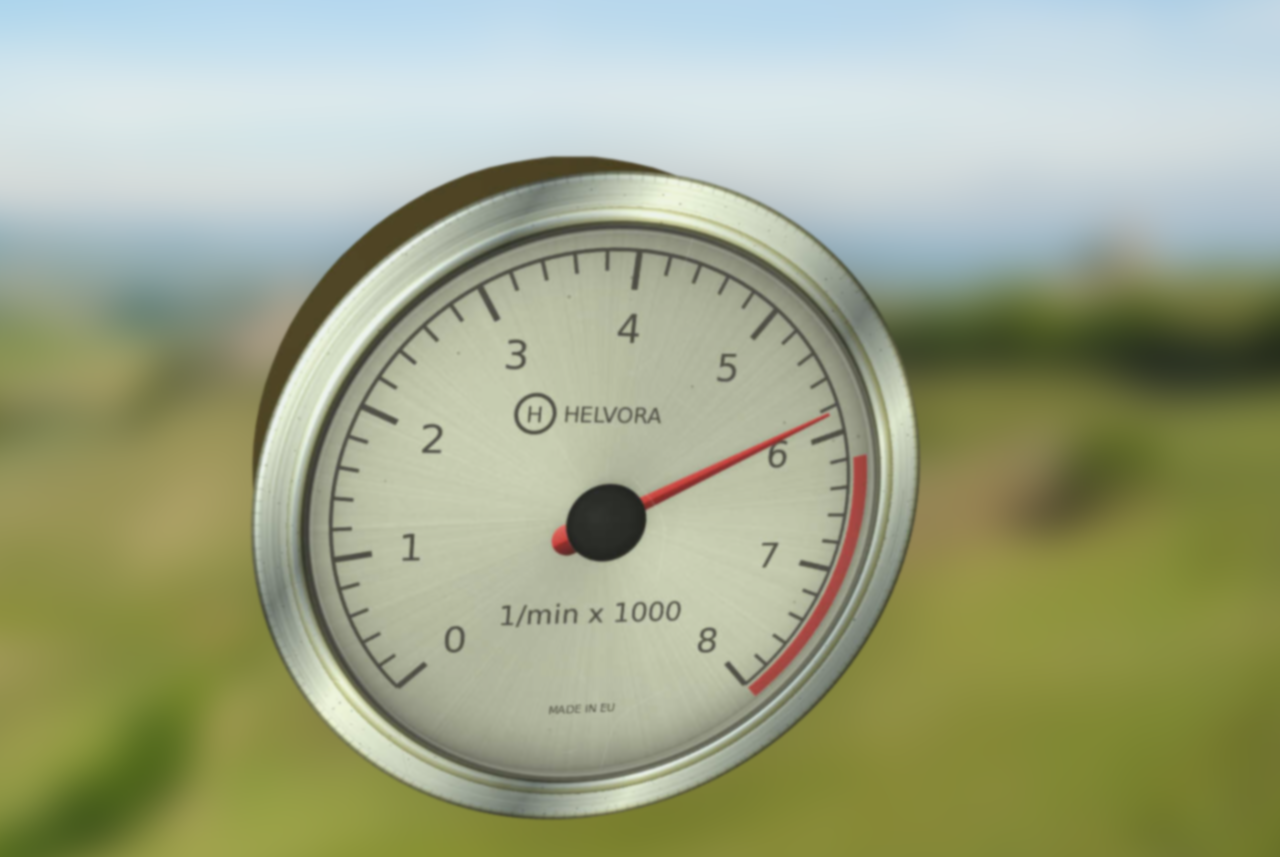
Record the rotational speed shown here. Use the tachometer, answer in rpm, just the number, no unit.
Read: 5800
